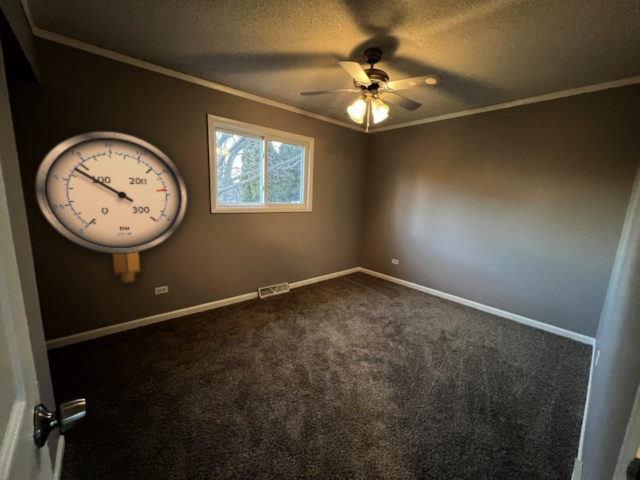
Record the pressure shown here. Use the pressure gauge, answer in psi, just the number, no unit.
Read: 90
